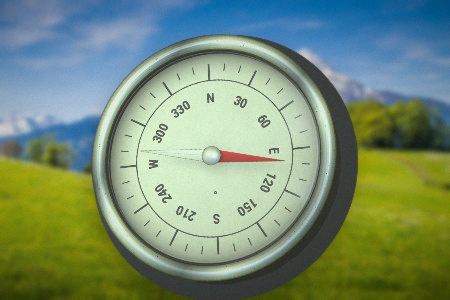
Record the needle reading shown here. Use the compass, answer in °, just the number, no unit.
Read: 100
